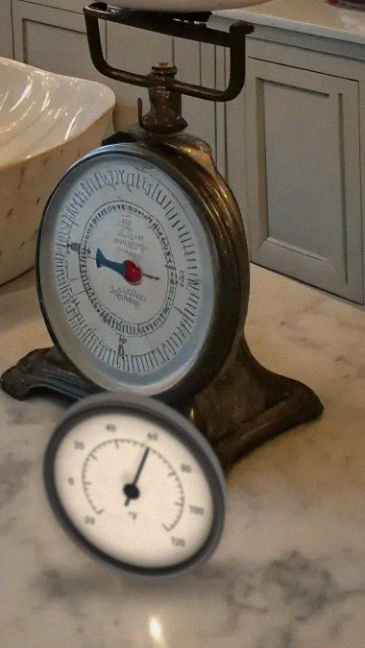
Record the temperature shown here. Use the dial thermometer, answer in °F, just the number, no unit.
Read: 60
